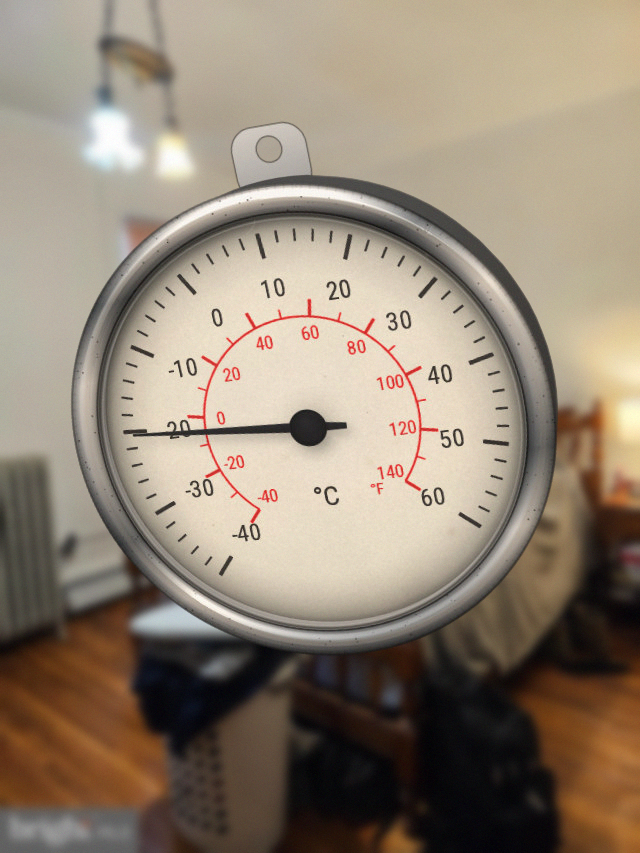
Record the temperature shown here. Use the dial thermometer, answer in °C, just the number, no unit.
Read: -20
